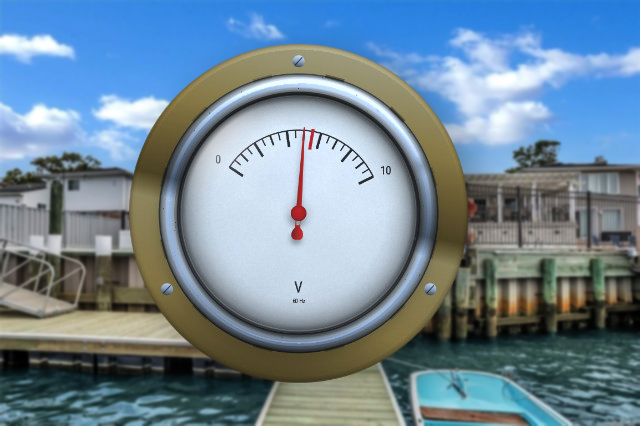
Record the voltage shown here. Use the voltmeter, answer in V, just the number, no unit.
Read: 5
